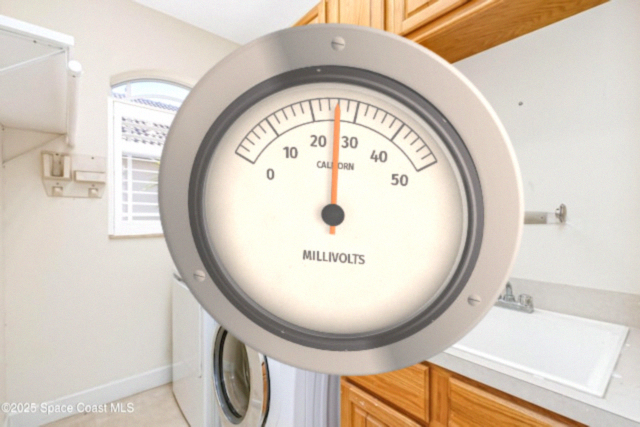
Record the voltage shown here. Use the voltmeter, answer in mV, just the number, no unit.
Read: 26
